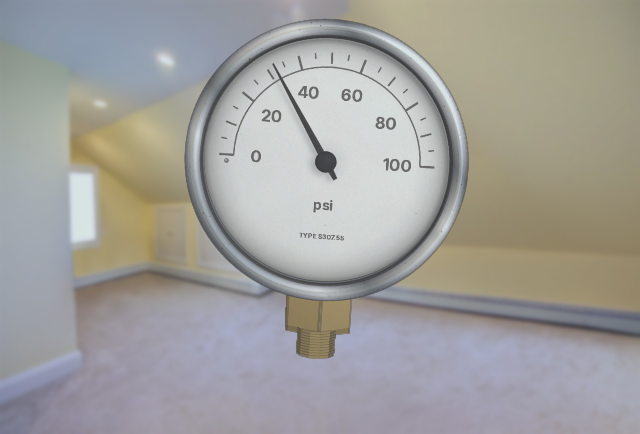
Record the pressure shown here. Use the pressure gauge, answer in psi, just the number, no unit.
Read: 32.5
